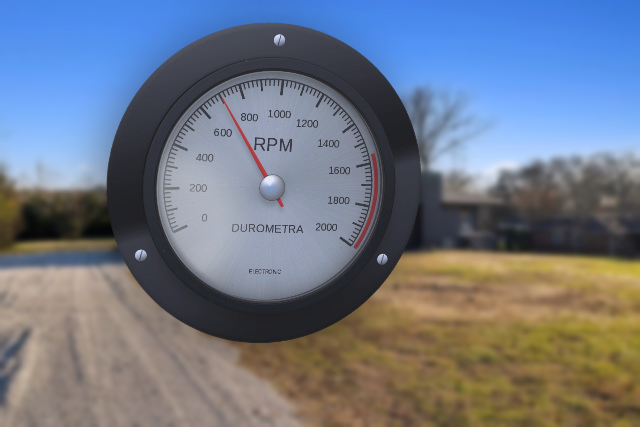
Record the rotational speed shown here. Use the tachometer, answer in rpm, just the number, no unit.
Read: 700
